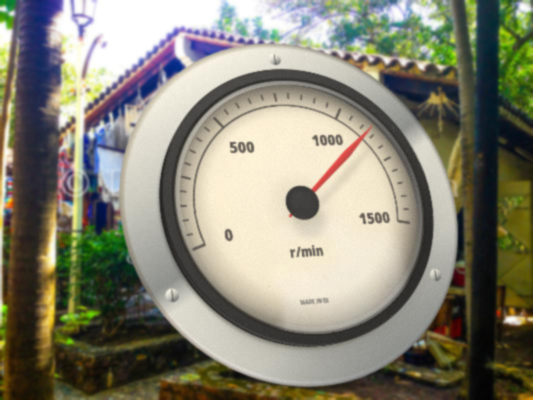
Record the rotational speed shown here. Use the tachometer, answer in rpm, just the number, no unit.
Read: 1125
